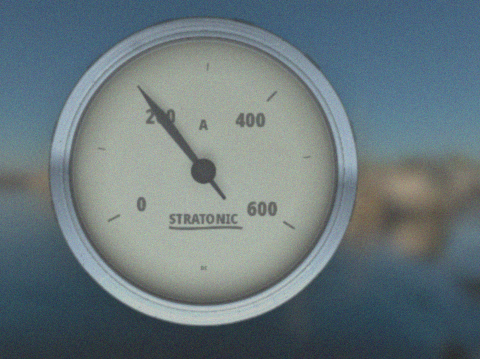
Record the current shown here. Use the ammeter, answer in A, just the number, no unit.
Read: 200
